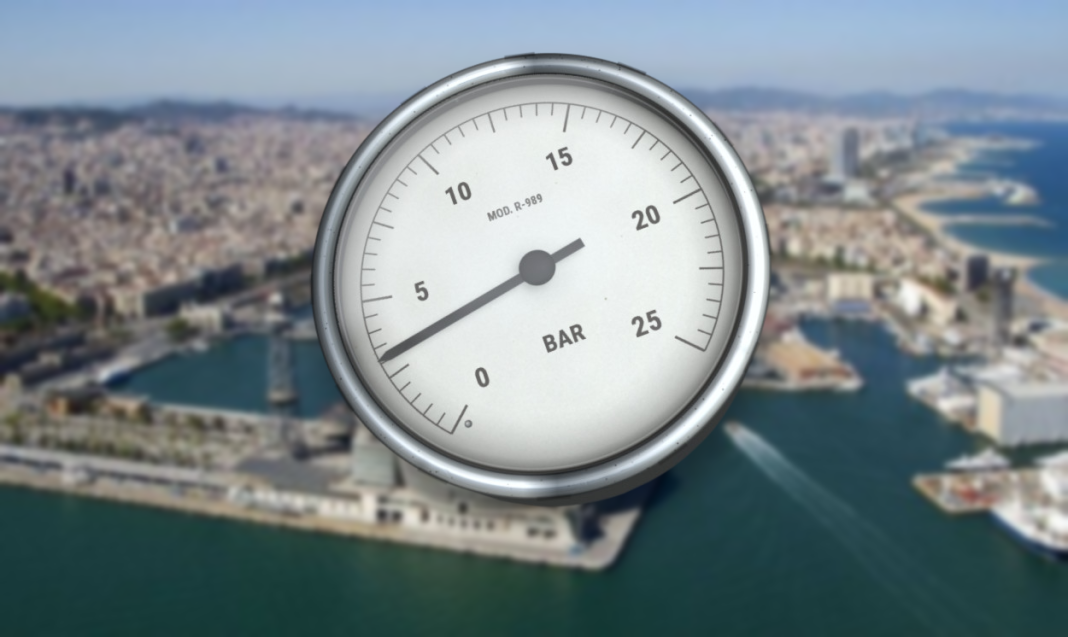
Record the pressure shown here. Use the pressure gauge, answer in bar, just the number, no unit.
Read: 3
